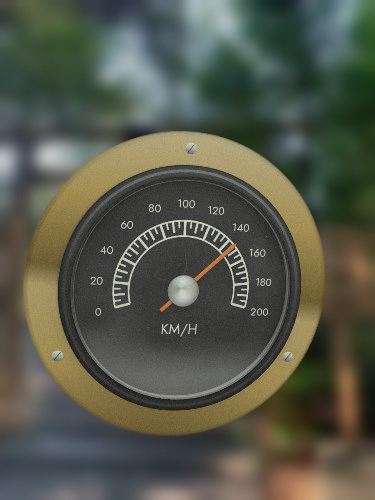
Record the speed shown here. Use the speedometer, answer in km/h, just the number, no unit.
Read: 145
